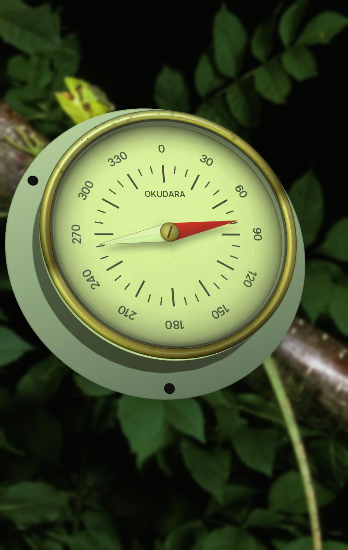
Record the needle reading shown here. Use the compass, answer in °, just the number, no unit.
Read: 80
